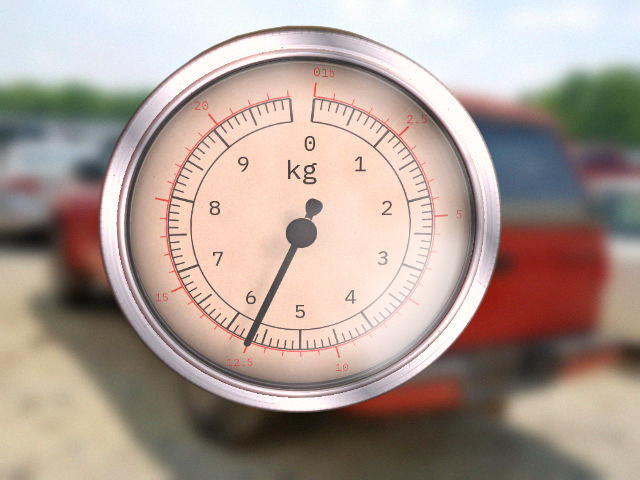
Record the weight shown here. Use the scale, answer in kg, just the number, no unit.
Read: 5.7
